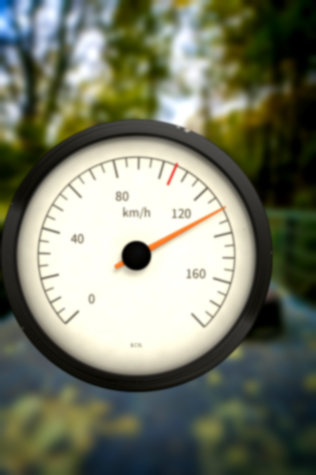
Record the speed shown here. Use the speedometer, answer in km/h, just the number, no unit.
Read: 130
